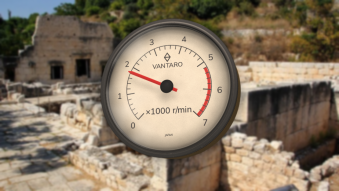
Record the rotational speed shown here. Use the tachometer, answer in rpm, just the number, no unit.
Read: 1800
